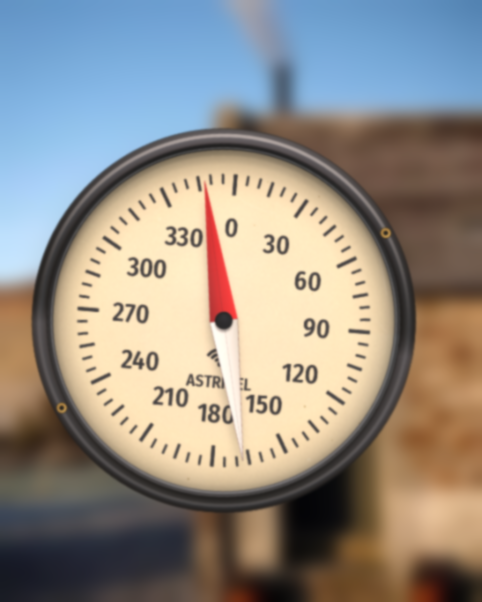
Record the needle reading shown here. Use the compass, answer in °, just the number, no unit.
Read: 347.5
